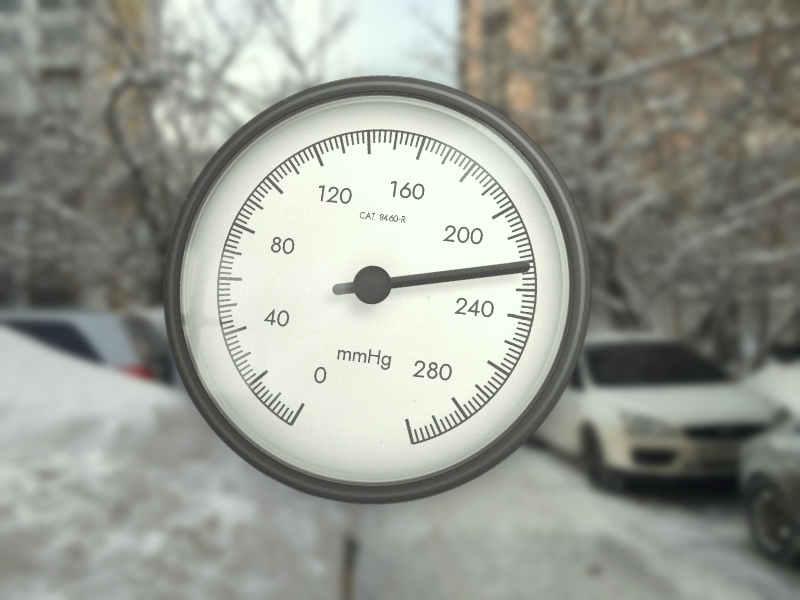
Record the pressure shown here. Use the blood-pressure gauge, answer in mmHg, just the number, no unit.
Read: 222
